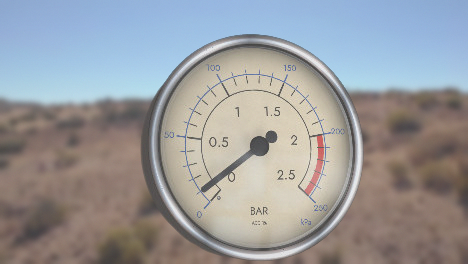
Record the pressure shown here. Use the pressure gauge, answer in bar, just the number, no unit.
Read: 0.1
